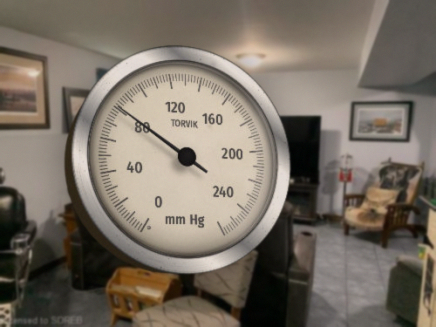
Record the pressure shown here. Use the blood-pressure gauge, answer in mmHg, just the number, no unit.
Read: 80
